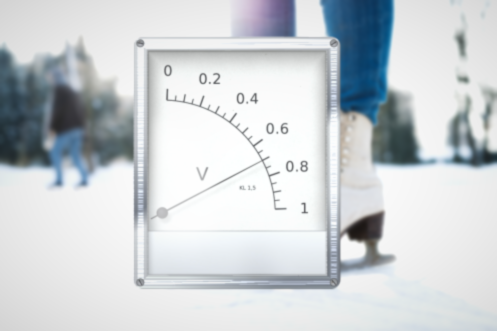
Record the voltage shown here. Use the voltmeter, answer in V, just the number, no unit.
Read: 0.7
